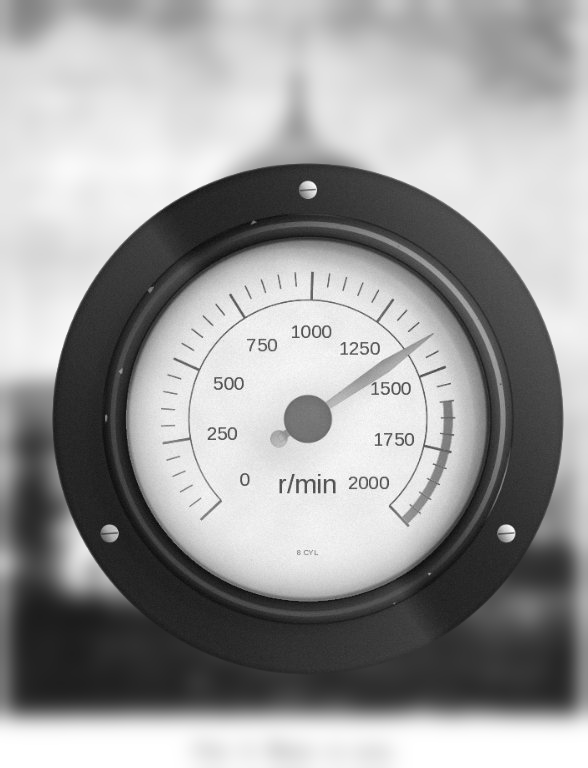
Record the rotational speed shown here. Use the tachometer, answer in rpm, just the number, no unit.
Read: 1400
